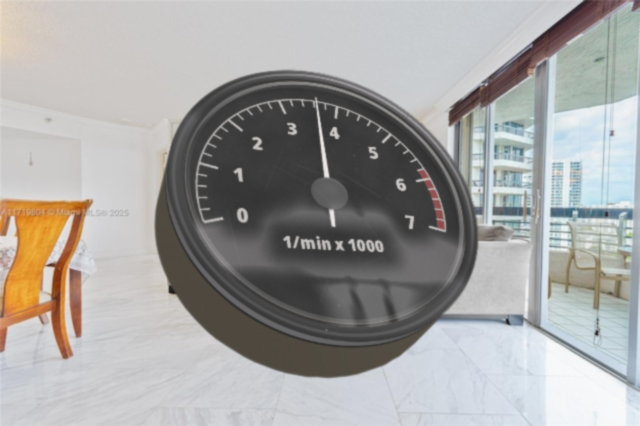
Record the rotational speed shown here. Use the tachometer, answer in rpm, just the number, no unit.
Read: 3600
